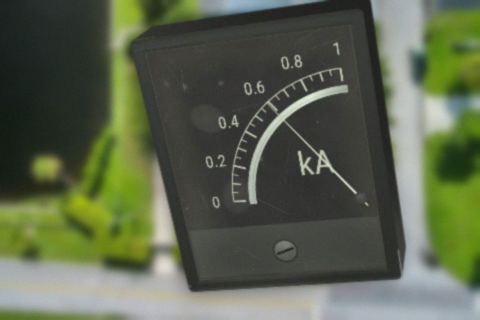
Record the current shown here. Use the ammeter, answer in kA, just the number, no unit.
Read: 0.6
